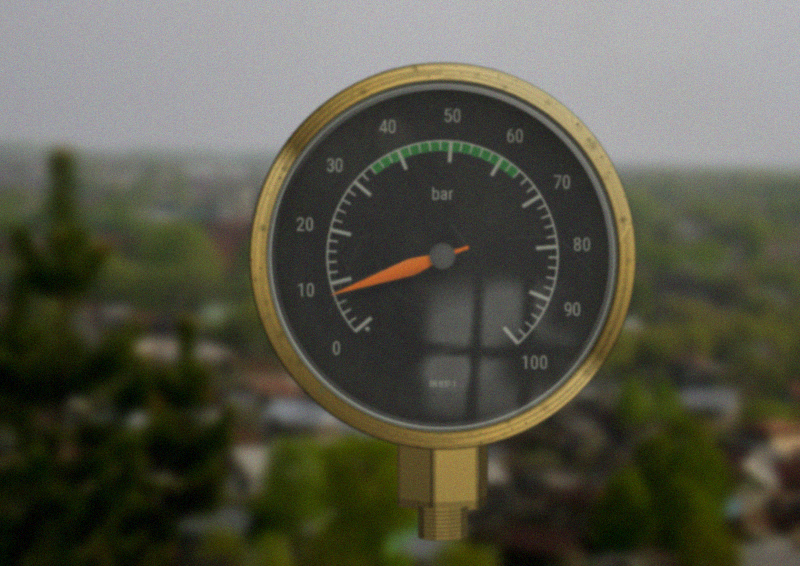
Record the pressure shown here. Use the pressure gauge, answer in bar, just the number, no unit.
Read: 8
